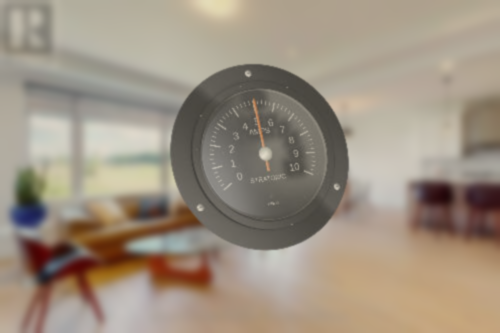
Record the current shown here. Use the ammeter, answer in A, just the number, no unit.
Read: 5
